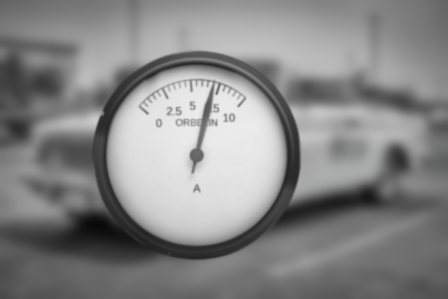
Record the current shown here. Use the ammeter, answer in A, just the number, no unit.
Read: 7
